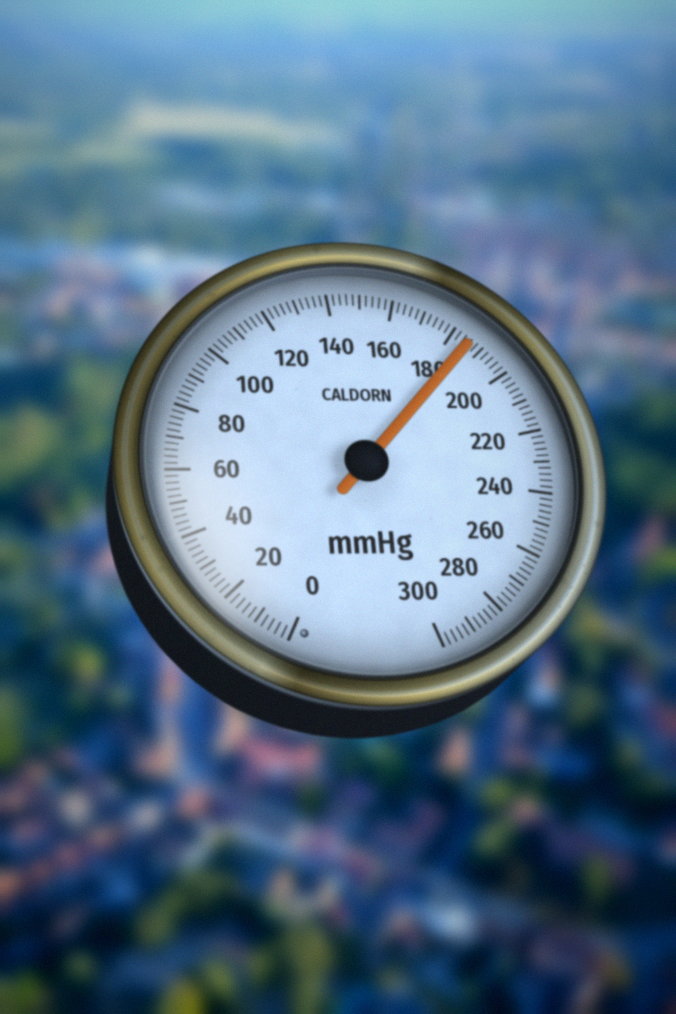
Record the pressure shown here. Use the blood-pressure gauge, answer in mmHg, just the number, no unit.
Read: 186
